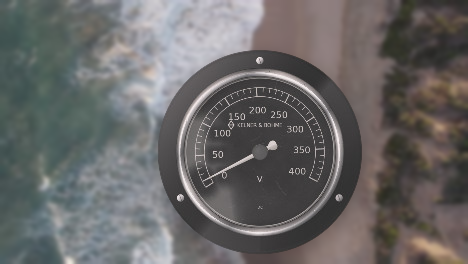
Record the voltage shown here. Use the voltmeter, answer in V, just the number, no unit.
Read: 10
